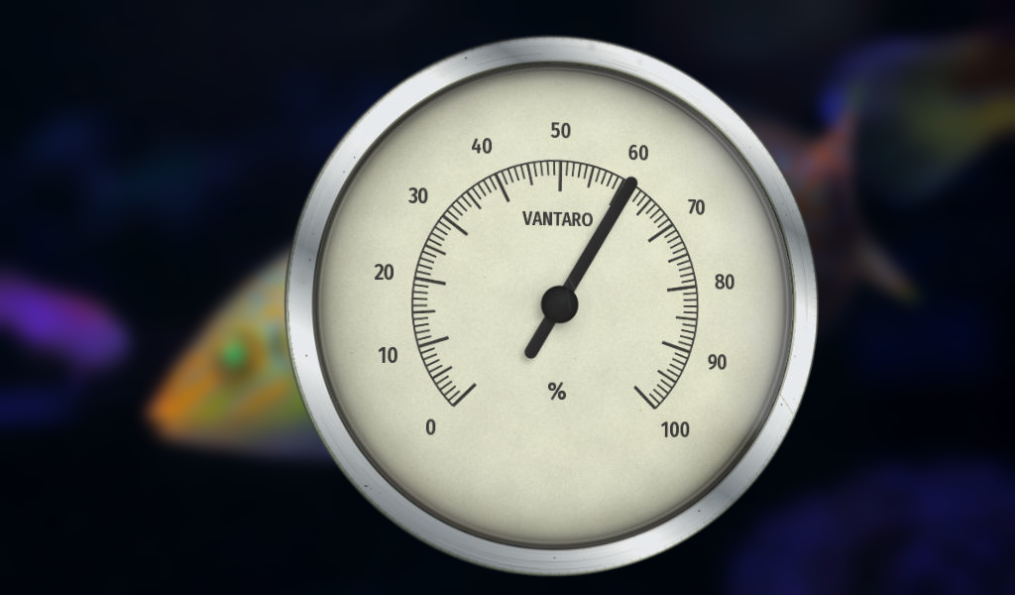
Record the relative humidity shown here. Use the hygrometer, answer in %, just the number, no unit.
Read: 61
